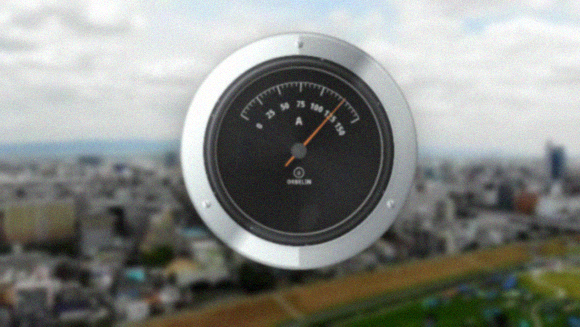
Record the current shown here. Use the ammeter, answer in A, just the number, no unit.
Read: 125
